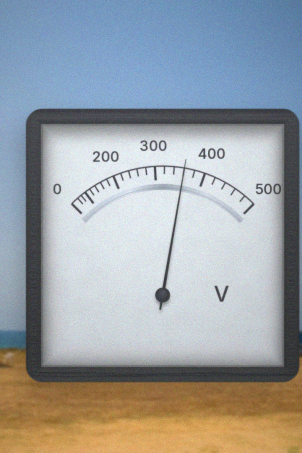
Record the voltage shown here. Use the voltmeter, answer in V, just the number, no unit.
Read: 360
